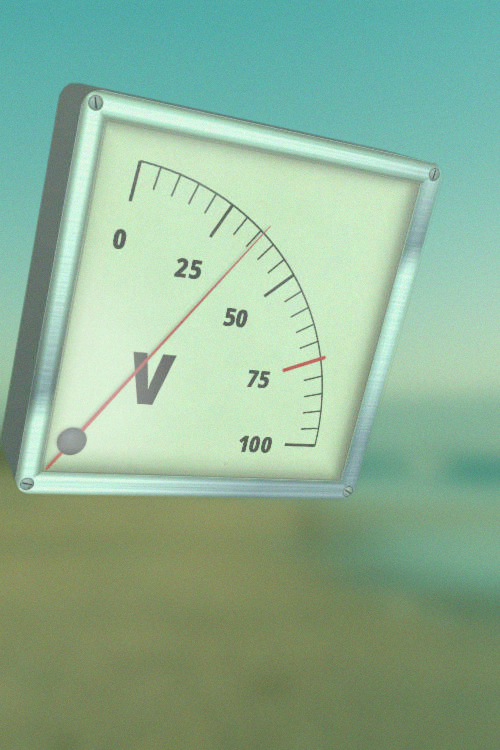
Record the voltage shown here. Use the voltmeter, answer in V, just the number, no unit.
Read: 35
